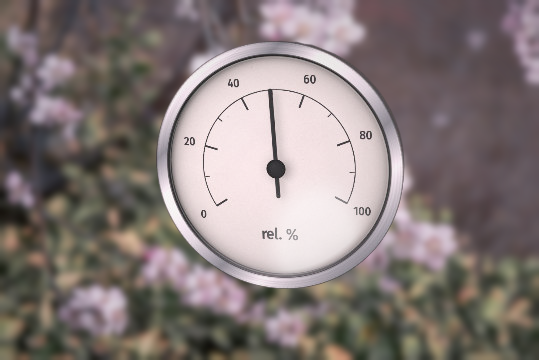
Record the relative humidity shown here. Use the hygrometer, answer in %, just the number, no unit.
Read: 50
